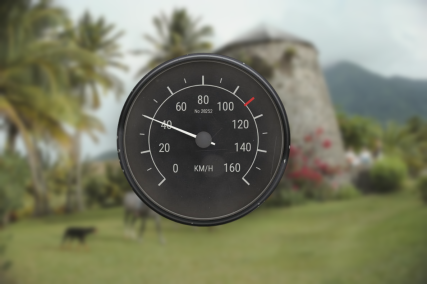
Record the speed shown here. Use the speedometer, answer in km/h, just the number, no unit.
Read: 40
